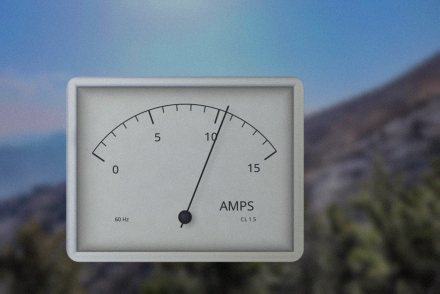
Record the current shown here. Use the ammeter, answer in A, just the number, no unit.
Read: 10.5
